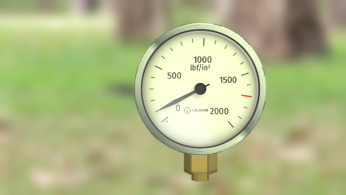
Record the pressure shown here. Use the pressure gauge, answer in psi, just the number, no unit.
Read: 100
